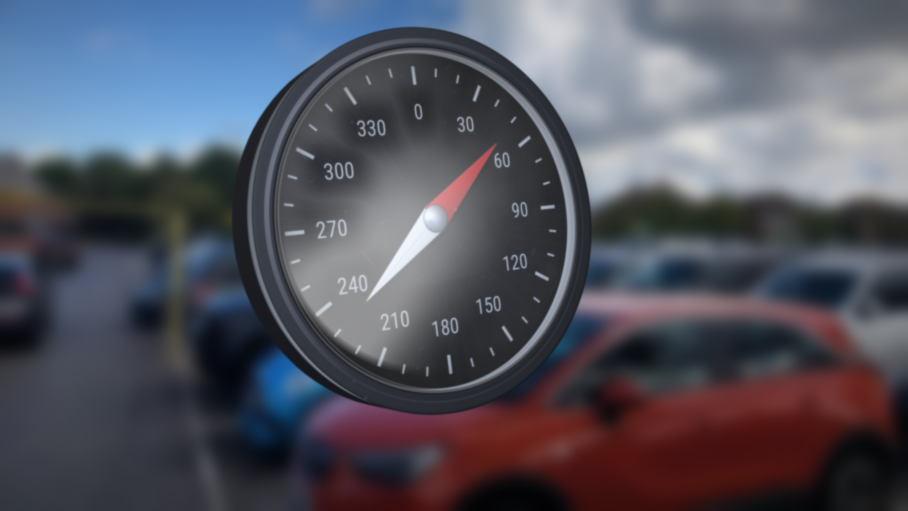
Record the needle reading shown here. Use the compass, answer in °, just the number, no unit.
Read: 50
